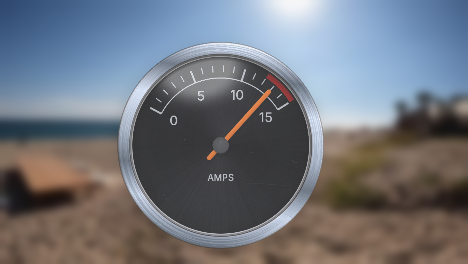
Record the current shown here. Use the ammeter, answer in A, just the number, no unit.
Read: 13
